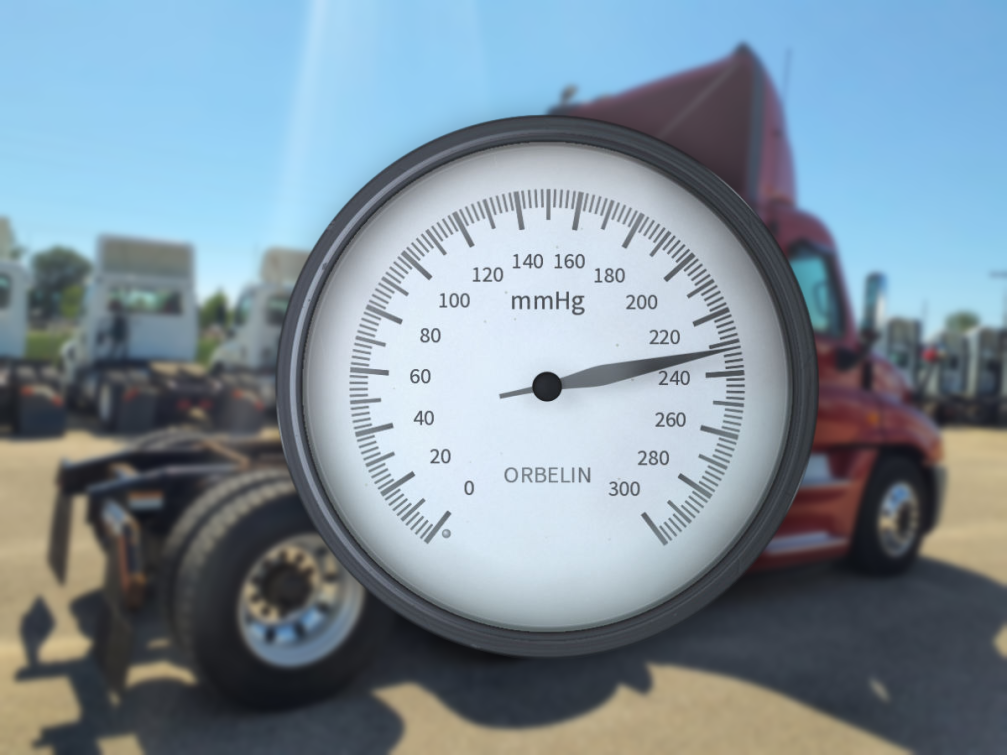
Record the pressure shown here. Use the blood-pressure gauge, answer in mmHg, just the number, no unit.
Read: 232
